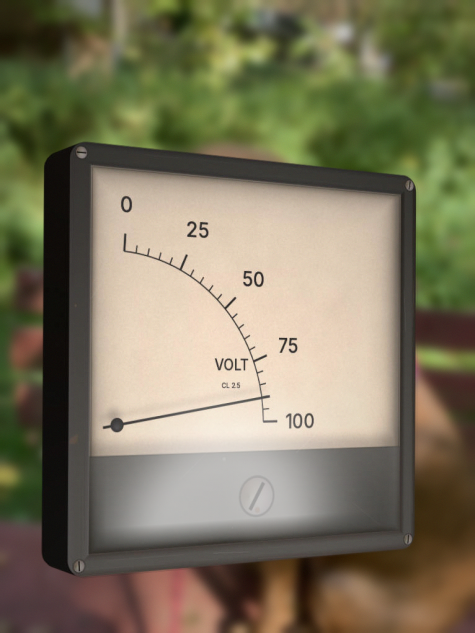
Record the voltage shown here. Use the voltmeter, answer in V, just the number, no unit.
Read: 90
